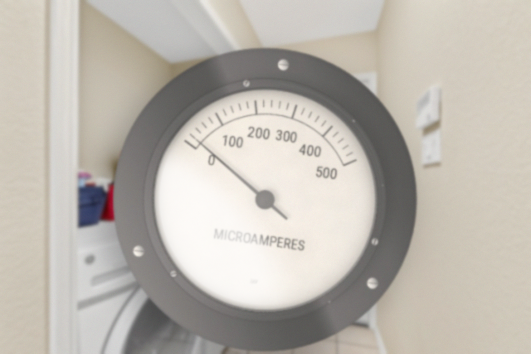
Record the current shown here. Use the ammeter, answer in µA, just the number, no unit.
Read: 20
